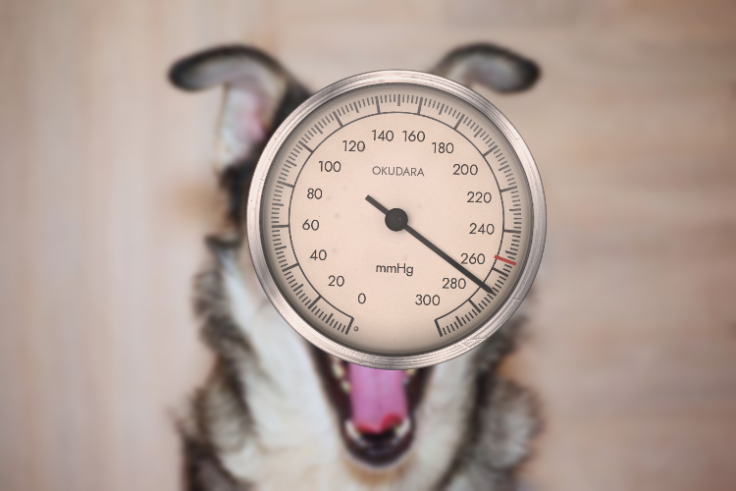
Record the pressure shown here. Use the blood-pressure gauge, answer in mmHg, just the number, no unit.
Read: 270
